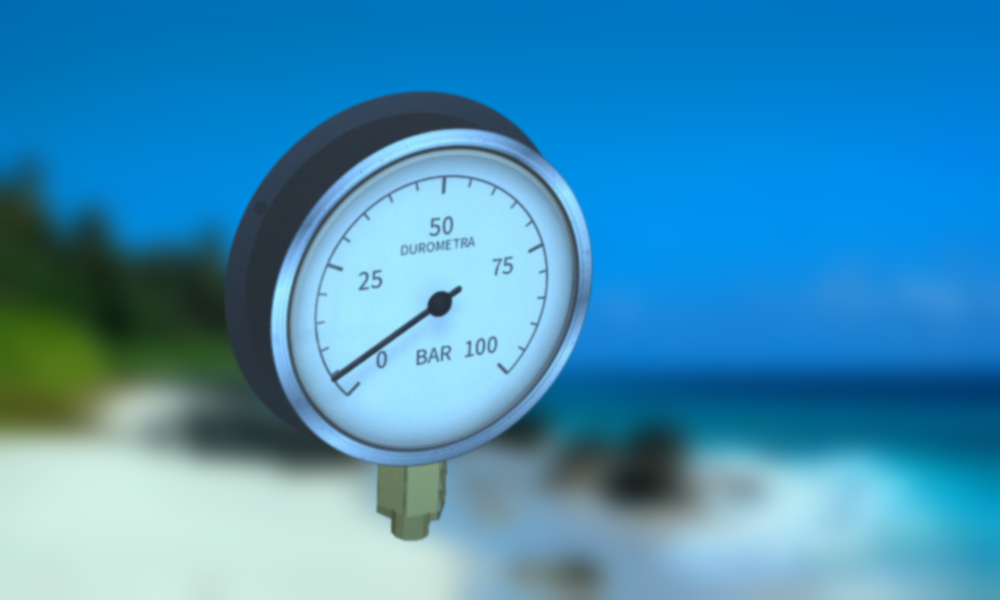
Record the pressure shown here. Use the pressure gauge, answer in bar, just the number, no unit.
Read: 5
